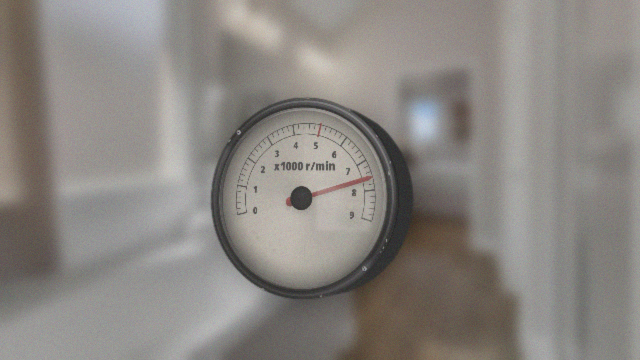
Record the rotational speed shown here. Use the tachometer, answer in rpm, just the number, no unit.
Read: 7600
